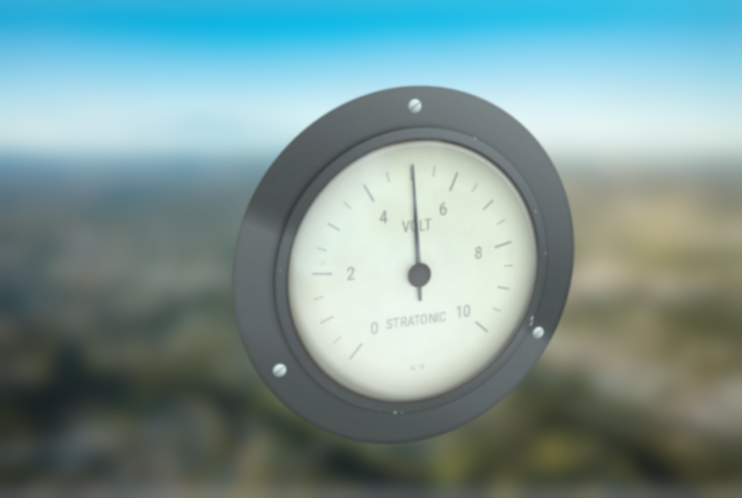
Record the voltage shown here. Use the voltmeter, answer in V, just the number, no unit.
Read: 5
